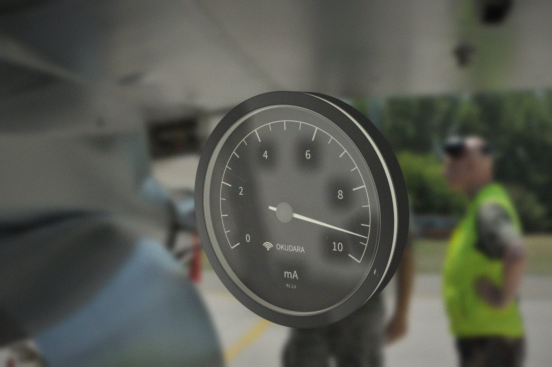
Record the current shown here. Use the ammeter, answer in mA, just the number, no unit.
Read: 9.25
